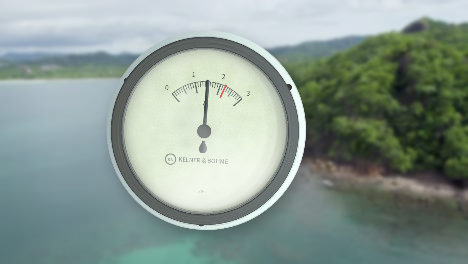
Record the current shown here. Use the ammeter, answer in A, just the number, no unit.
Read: 1.5
